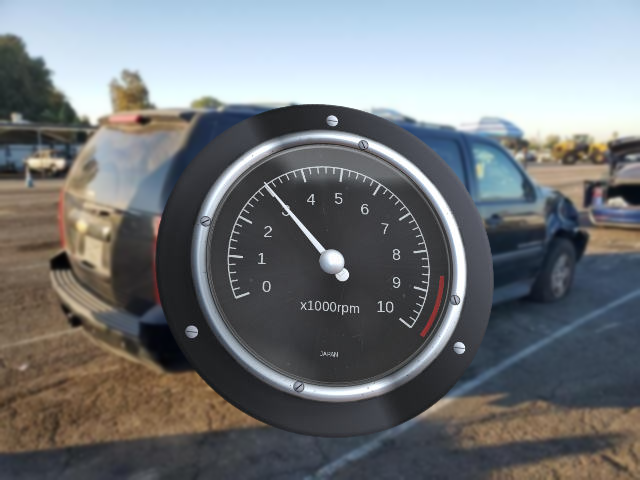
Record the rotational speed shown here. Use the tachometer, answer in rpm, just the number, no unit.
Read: 3000
